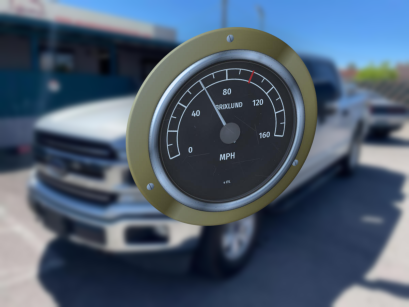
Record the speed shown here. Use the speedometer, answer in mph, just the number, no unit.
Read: 60
